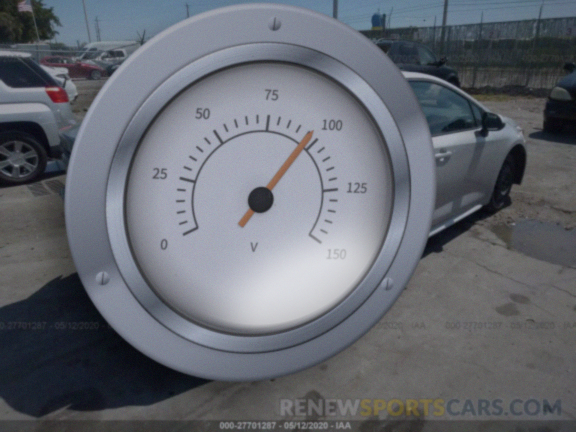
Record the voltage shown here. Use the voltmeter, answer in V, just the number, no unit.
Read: 95
